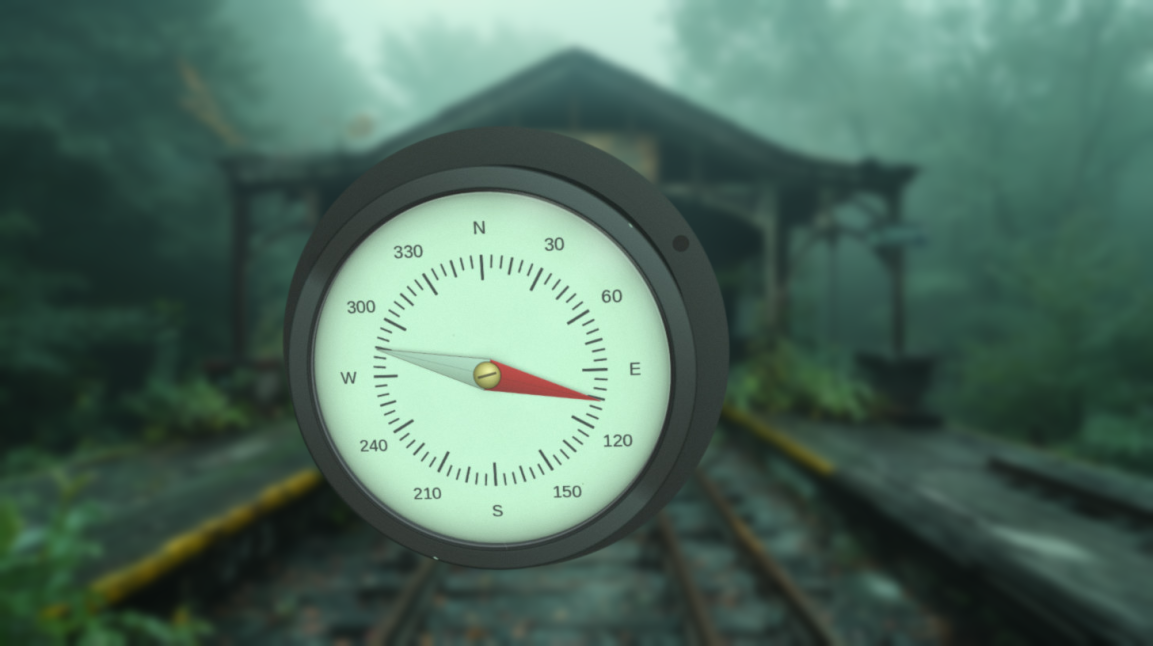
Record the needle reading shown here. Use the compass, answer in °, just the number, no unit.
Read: 105
